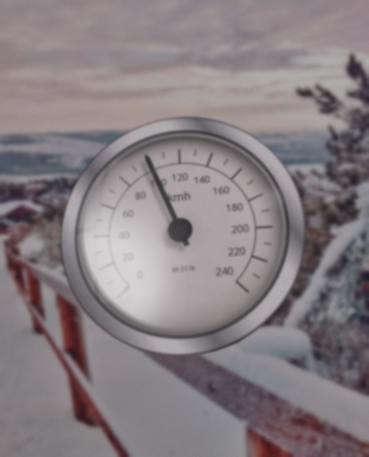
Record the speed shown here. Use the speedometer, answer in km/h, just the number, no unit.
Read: 100
